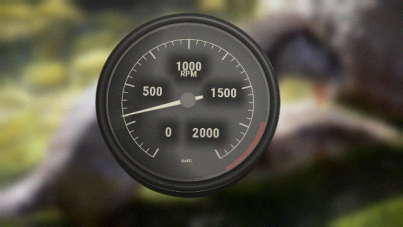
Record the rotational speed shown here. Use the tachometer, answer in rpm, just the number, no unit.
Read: 300
